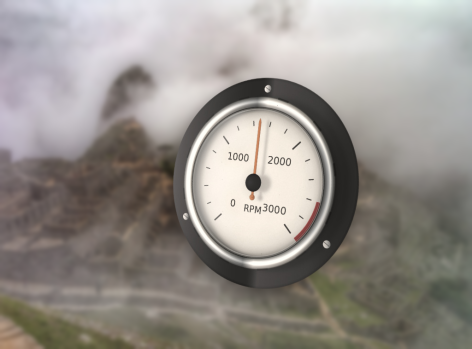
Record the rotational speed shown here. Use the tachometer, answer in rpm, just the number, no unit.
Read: 1500
